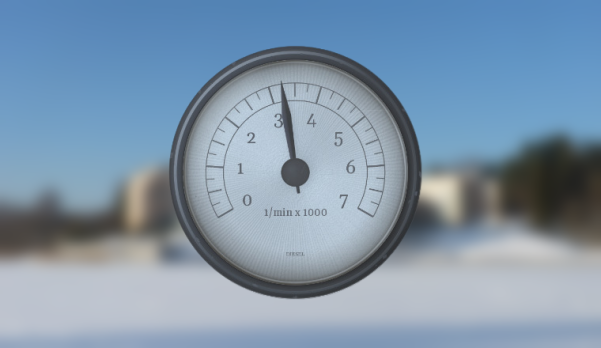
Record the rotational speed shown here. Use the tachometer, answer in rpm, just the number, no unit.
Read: 3250
